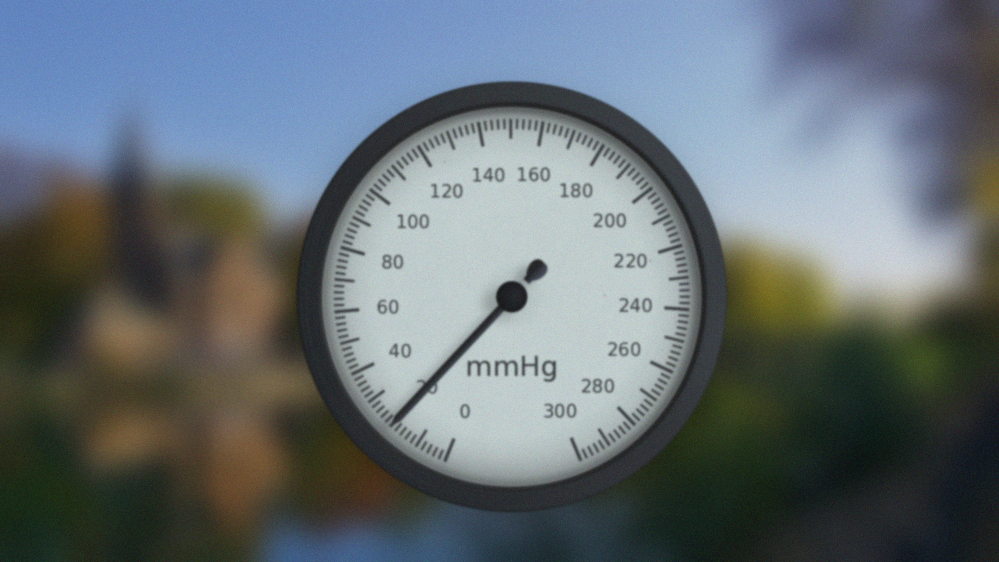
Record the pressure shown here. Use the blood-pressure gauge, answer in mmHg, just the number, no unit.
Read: 20
